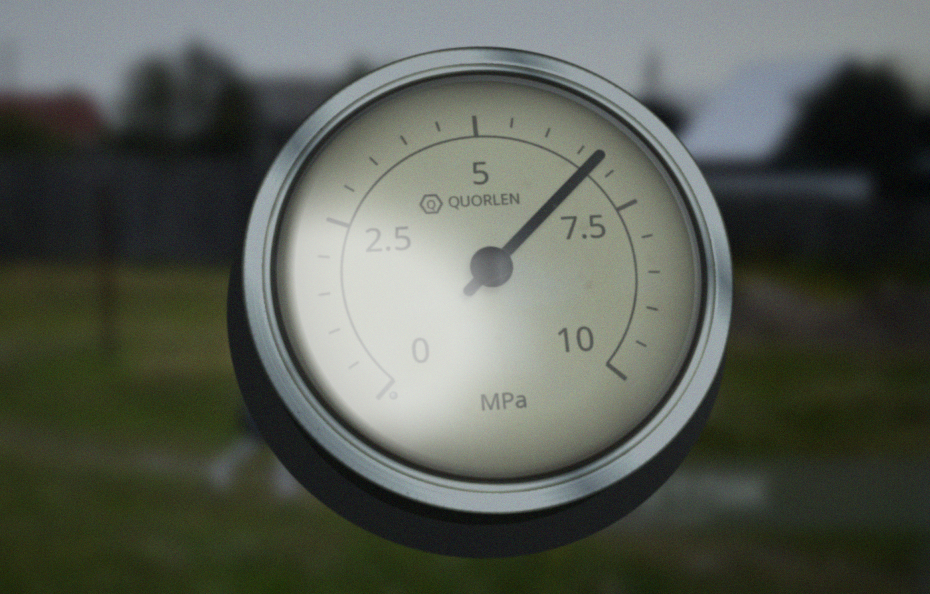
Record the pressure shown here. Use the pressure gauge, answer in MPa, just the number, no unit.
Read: 6.75
